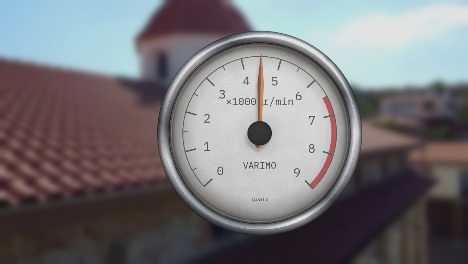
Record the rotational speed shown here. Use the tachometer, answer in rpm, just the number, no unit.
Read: 4500
